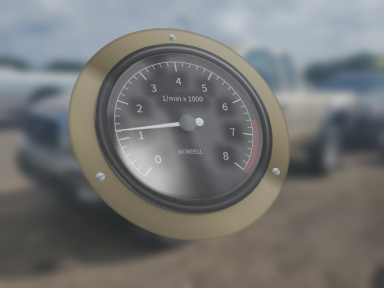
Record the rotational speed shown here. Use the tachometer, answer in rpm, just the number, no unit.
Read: 1200
